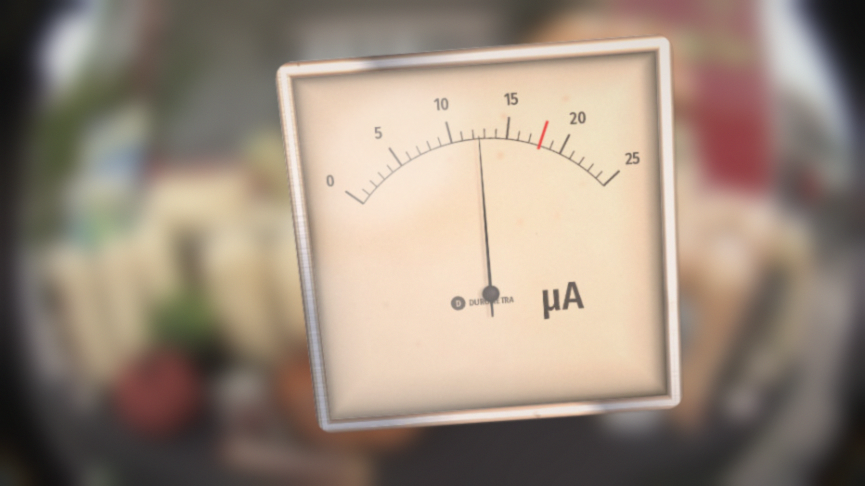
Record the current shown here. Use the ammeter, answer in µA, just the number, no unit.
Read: 12.5
